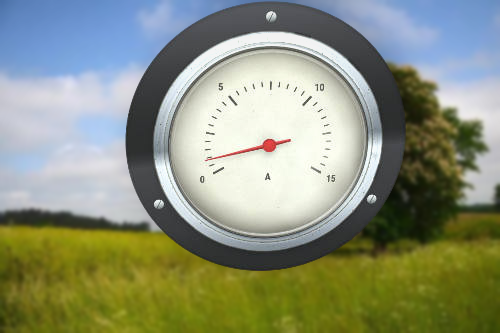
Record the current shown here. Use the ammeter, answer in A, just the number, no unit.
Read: 1
